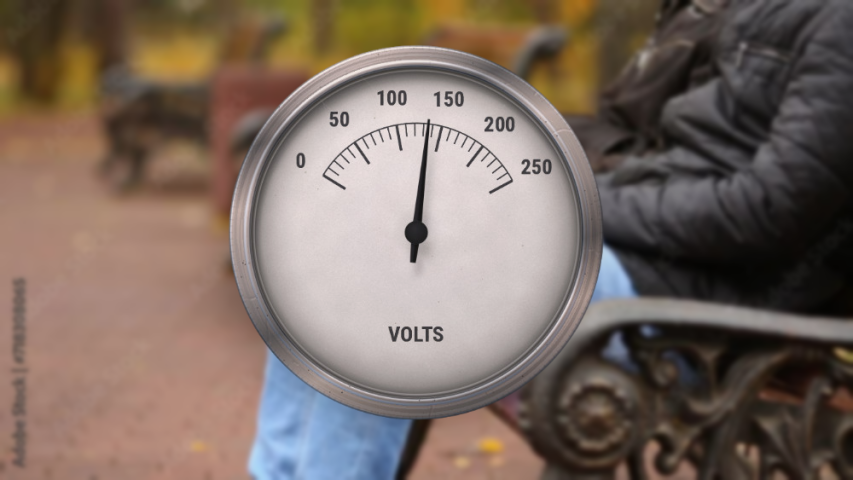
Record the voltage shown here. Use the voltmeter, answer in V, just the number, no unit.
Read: 135
